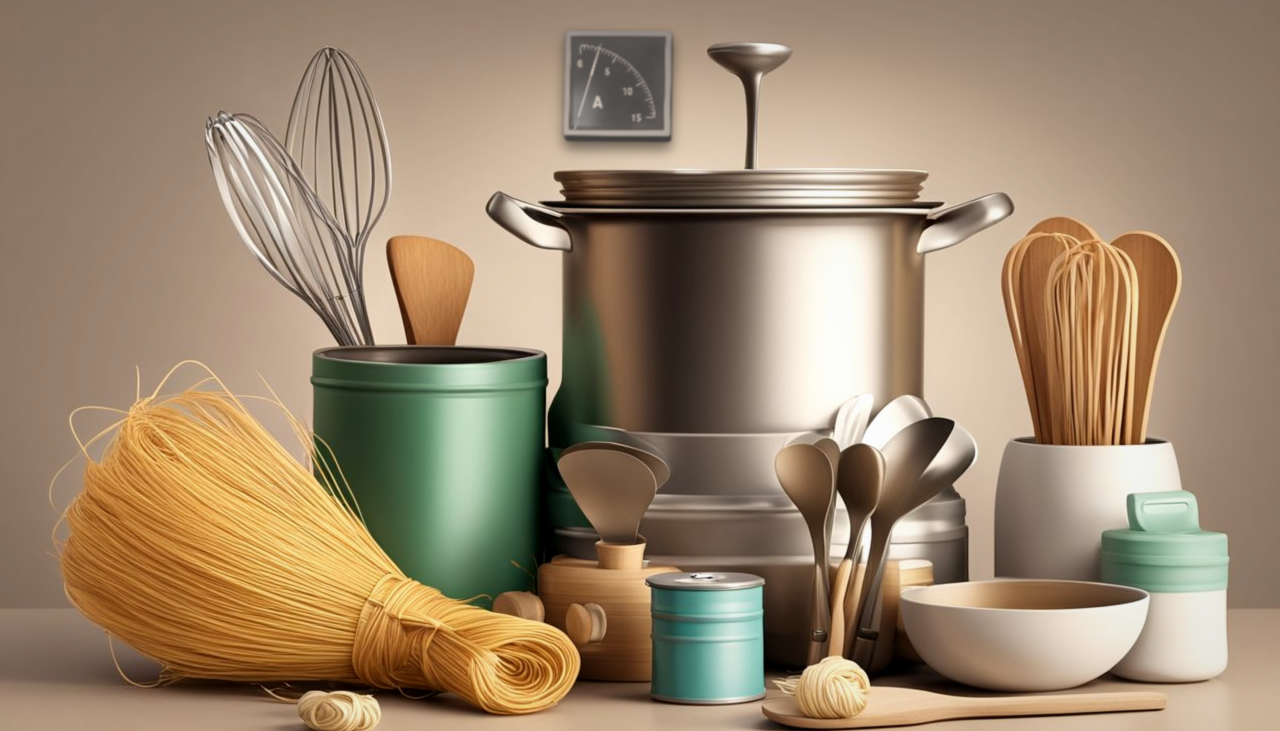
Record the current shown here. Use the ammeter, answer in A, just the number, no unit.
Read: 2.5
